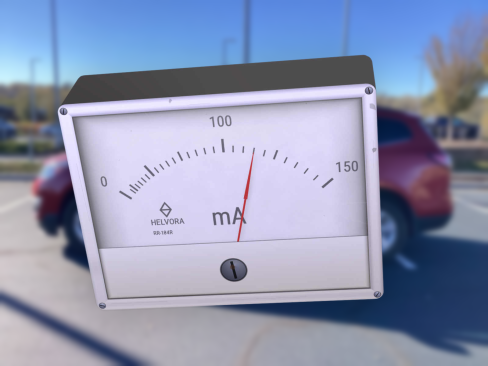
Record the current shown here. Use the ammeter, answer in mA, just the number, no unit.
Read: 115
